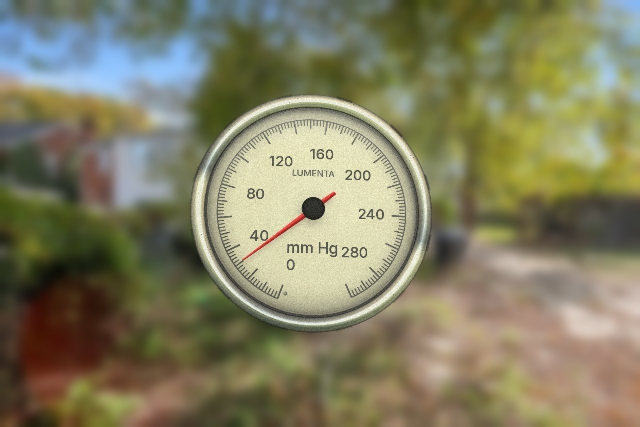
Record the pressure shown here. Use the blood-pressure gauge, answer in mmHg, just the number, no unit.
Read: 30
